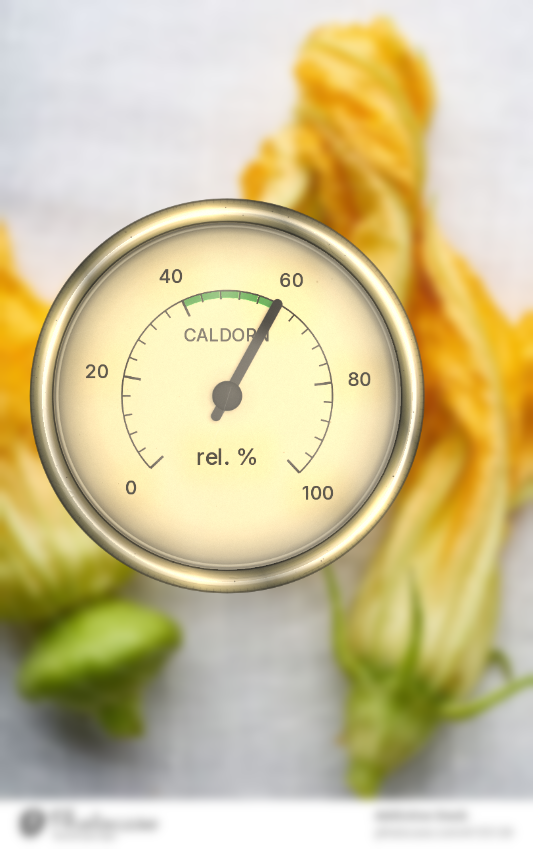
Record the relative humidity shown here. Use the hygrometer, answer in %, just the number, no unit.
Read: 60
